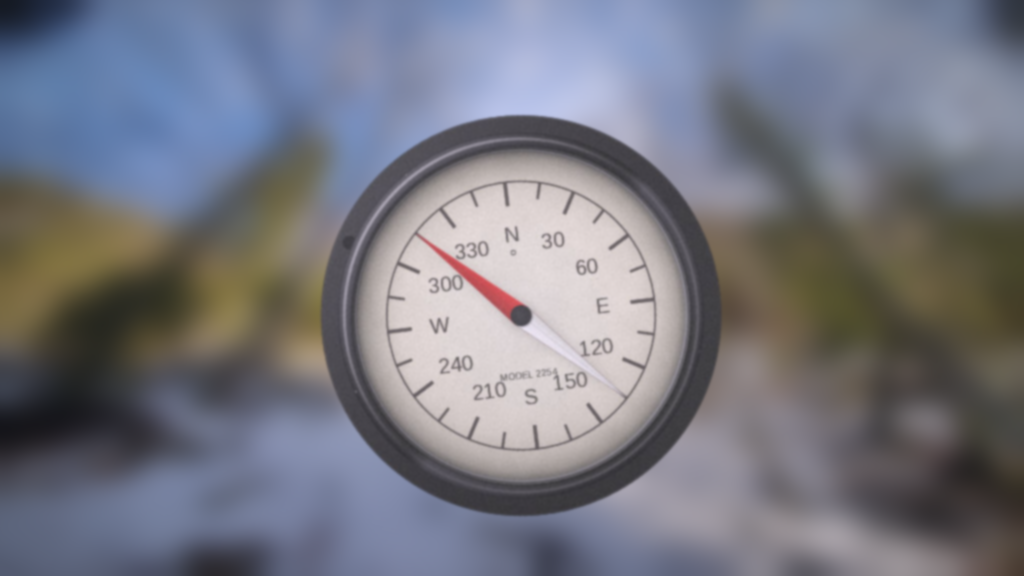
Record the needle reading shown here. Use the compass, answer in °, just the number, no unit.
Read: 315
